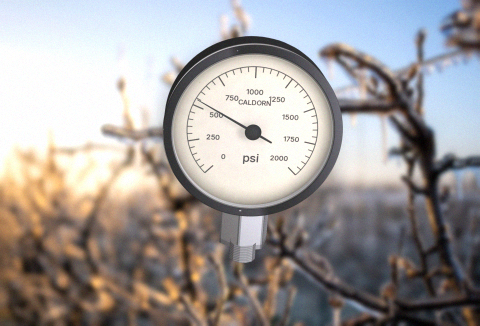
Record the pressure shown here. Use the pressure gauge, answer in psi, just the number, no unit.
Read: 550
